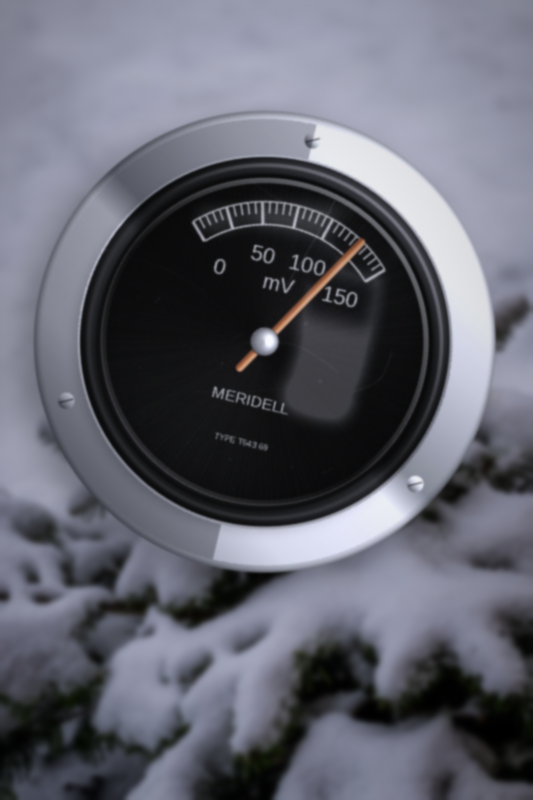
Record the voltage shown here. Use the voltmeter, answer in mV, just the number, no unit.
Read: 125
